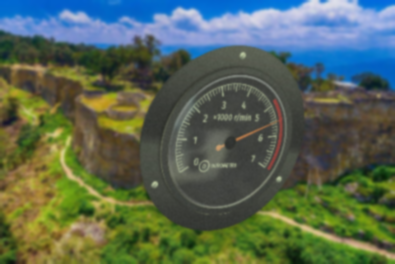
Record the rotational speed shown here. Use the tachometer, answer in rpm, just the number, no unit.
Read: 5500
